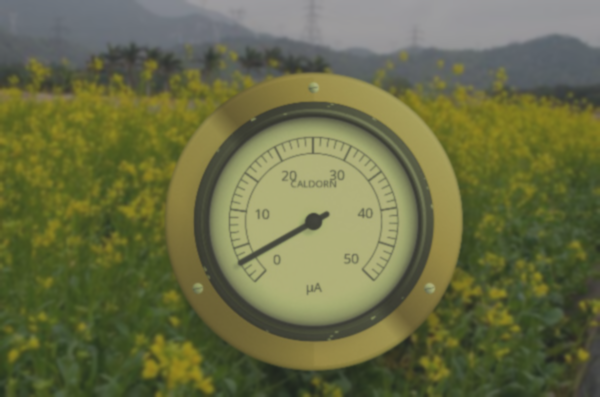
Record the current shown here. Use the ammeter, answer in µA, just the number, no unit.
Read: 3
